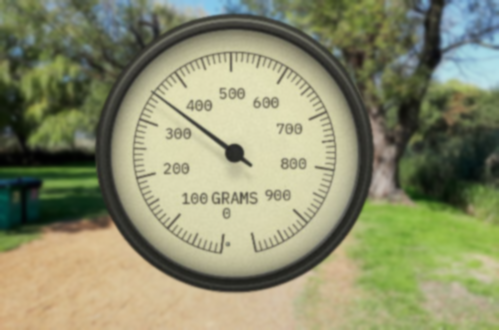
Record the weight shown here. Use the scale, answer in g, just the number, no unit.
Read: 350
